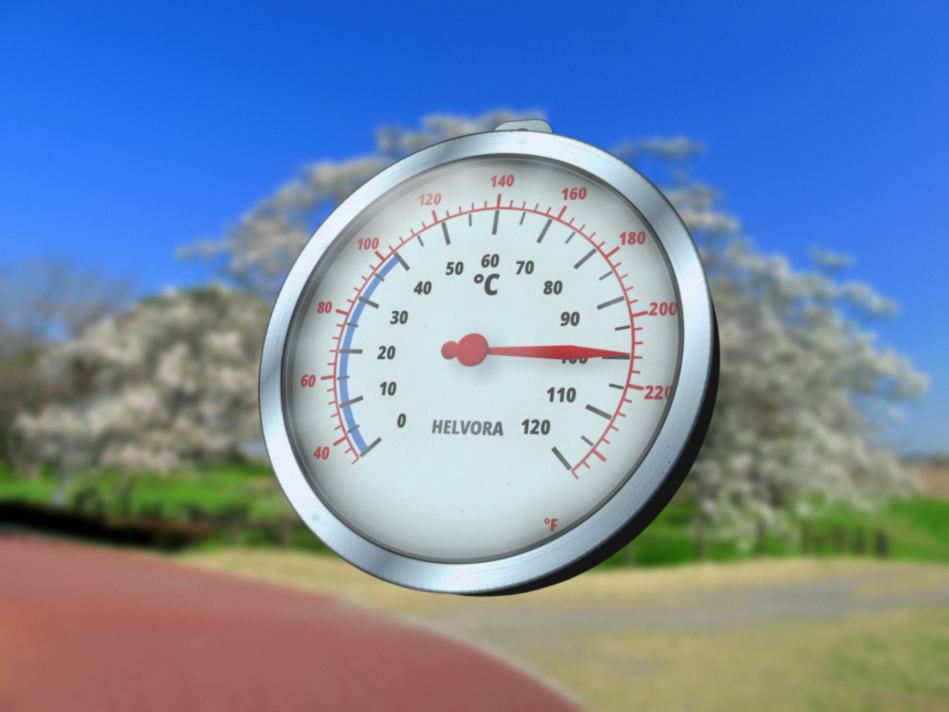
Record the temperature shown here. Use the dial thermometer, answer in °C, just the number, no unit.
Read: 100
